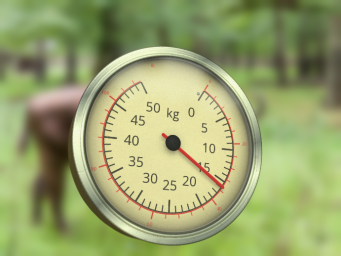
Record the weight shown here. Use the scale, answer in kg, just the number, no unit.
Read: 16
